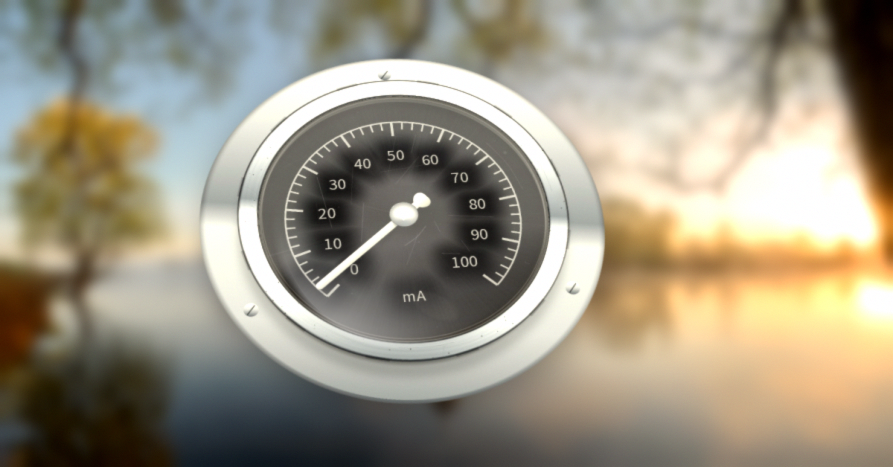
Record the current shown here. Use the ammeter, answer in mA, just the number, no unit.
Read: 2
